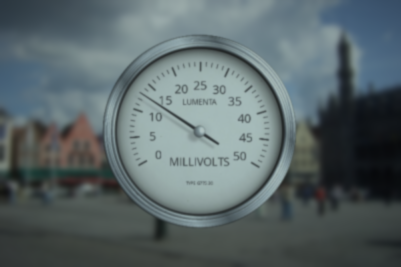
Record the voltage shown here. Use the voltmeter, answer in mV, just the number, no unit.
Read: 13
